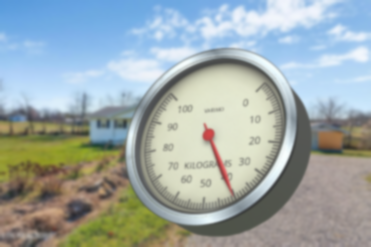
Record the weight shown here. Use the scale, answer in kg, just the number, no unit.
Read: 40
